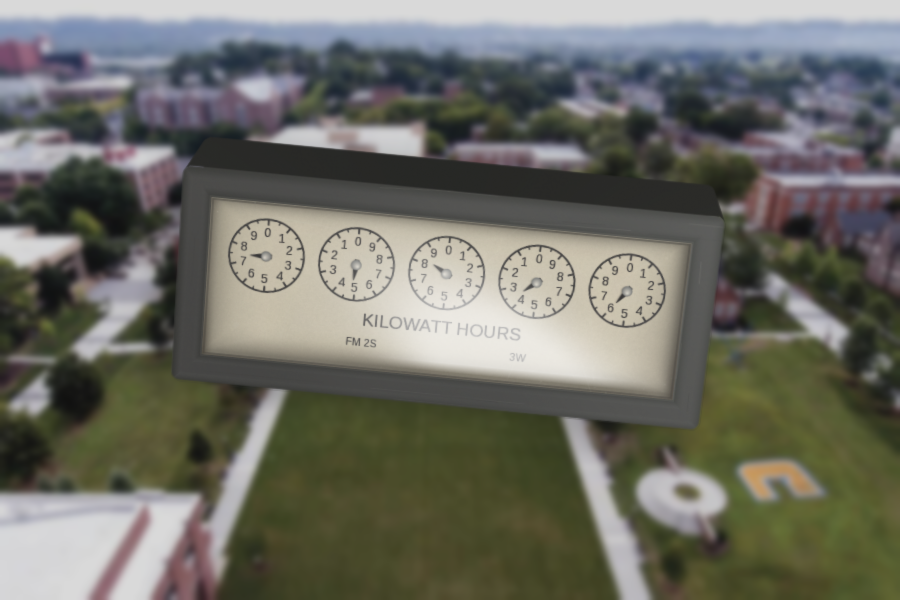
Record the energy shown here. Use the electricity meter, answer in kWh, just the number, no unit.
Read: 74836
